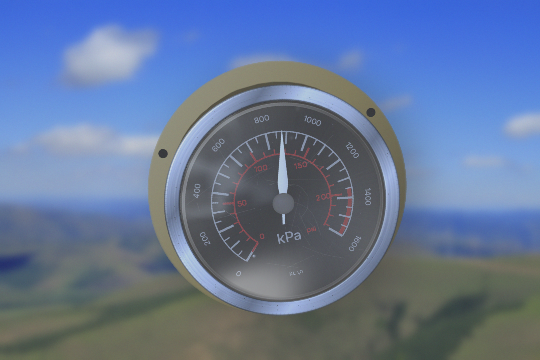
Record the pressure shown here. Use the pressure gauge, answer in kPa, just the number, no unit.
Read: 875
